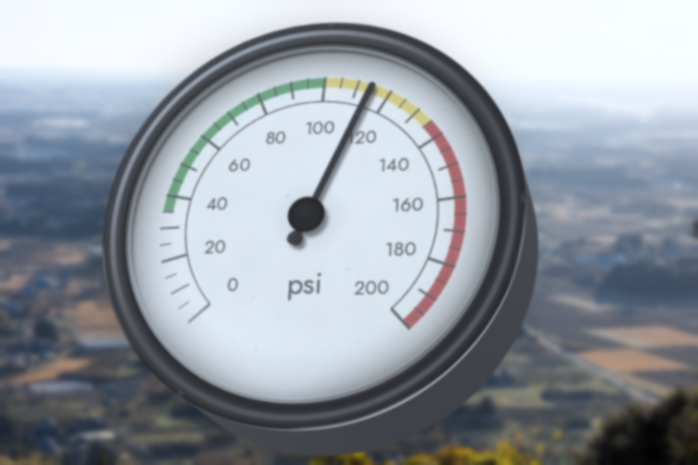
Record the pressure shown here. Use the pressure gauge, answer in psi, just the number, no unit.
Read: 115
